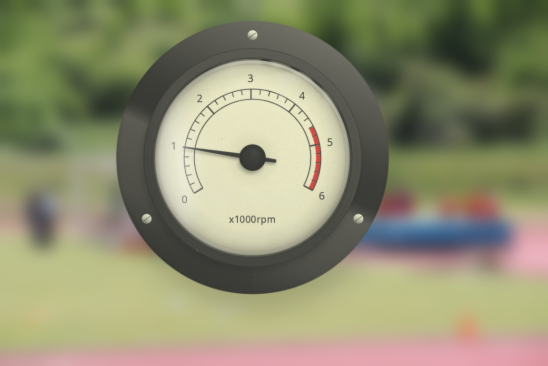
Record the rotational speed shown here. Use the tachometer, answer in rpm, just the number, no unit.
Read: 1000
